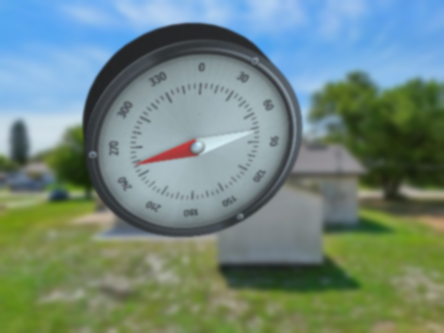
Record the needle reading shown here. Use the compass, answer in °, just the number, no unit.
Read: 255
